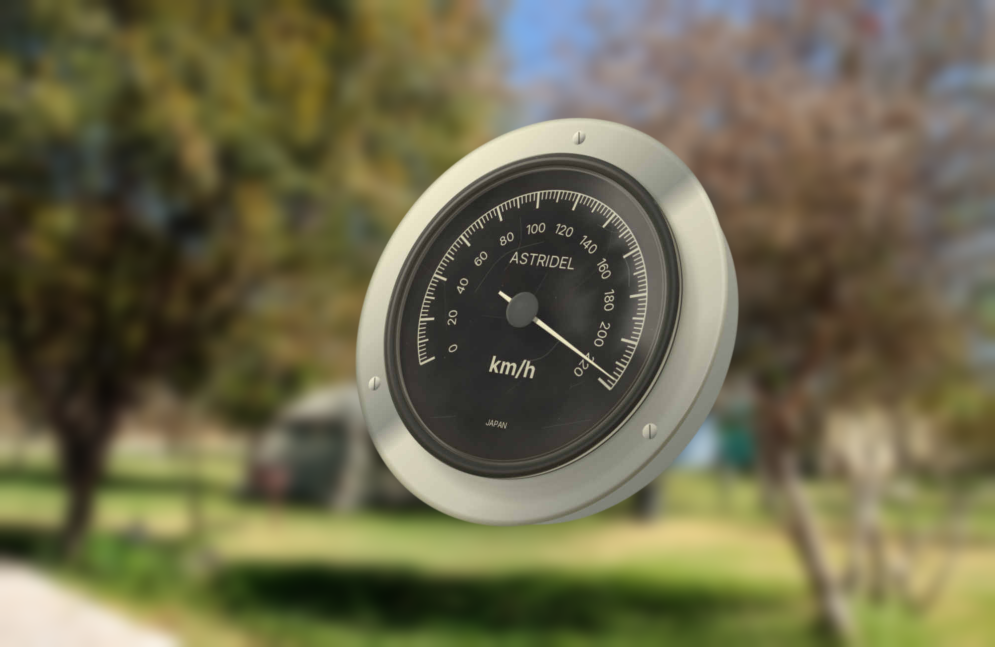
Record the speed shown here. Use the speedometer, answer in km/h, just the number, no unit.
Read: 216
